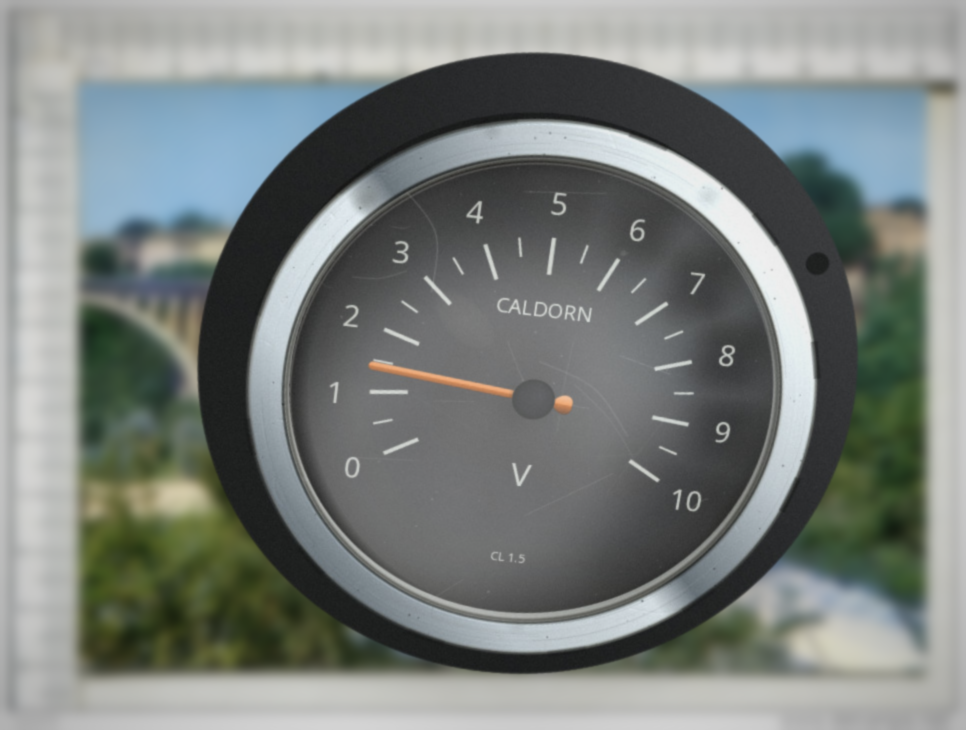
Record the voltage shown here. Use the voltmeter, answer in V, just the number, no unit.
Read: 1.5
